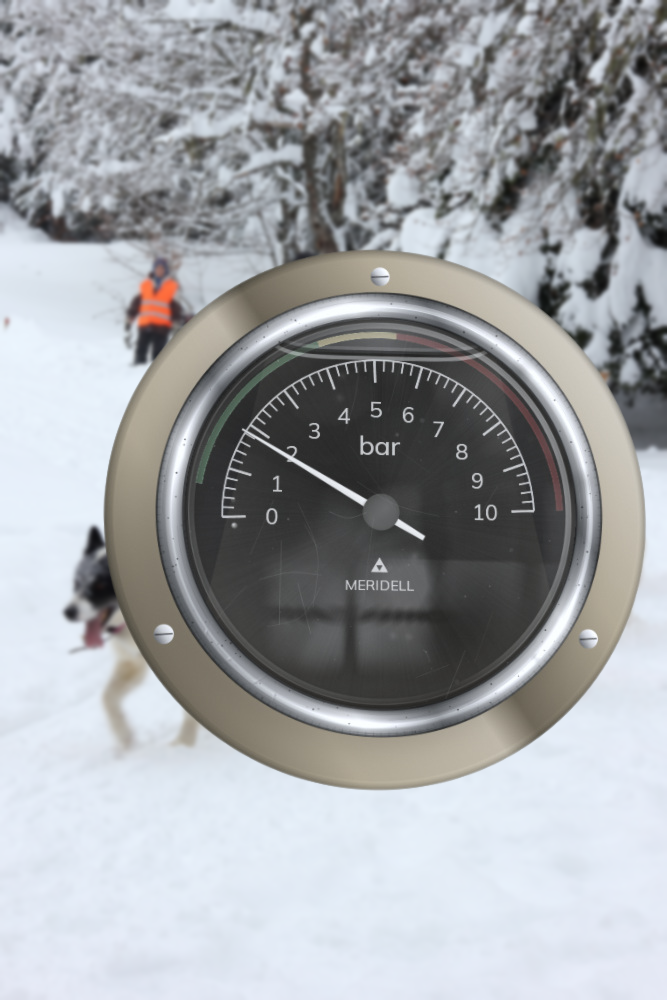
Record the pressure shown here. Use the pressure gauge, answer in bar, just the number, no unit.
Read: 1.8
